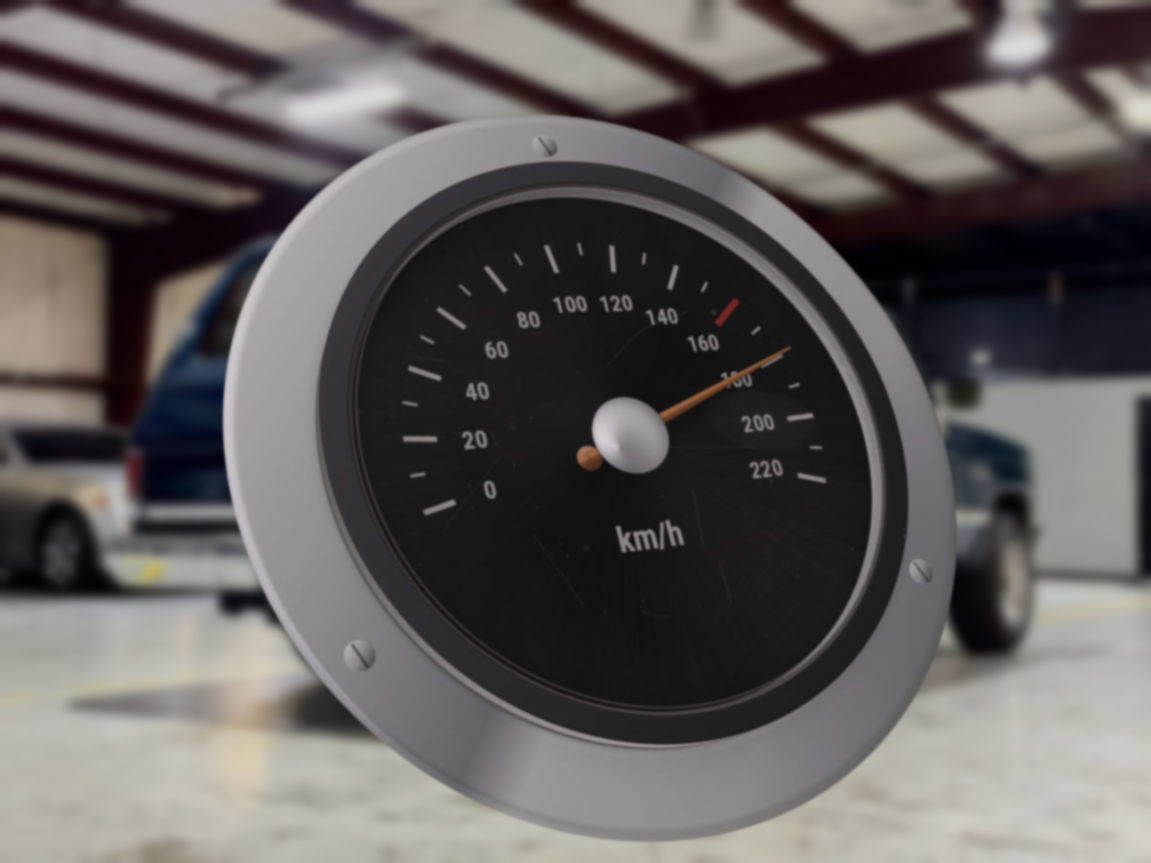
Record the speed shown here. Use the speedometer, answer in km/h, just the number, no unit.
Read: 180
